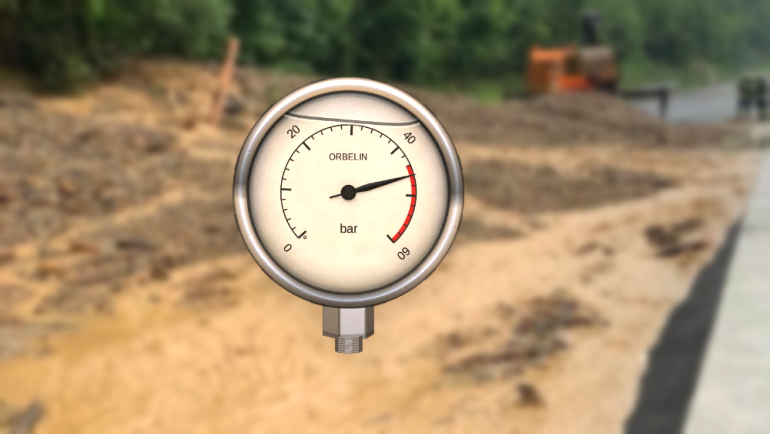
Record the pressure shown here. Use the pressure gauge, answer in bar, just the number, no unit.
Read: 46
